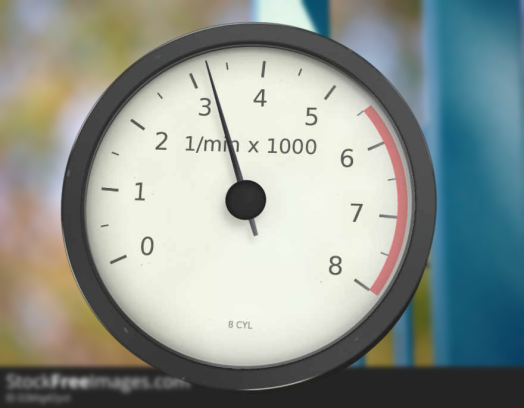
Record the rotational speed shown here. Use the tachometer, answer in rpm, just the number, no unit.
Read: 3250
